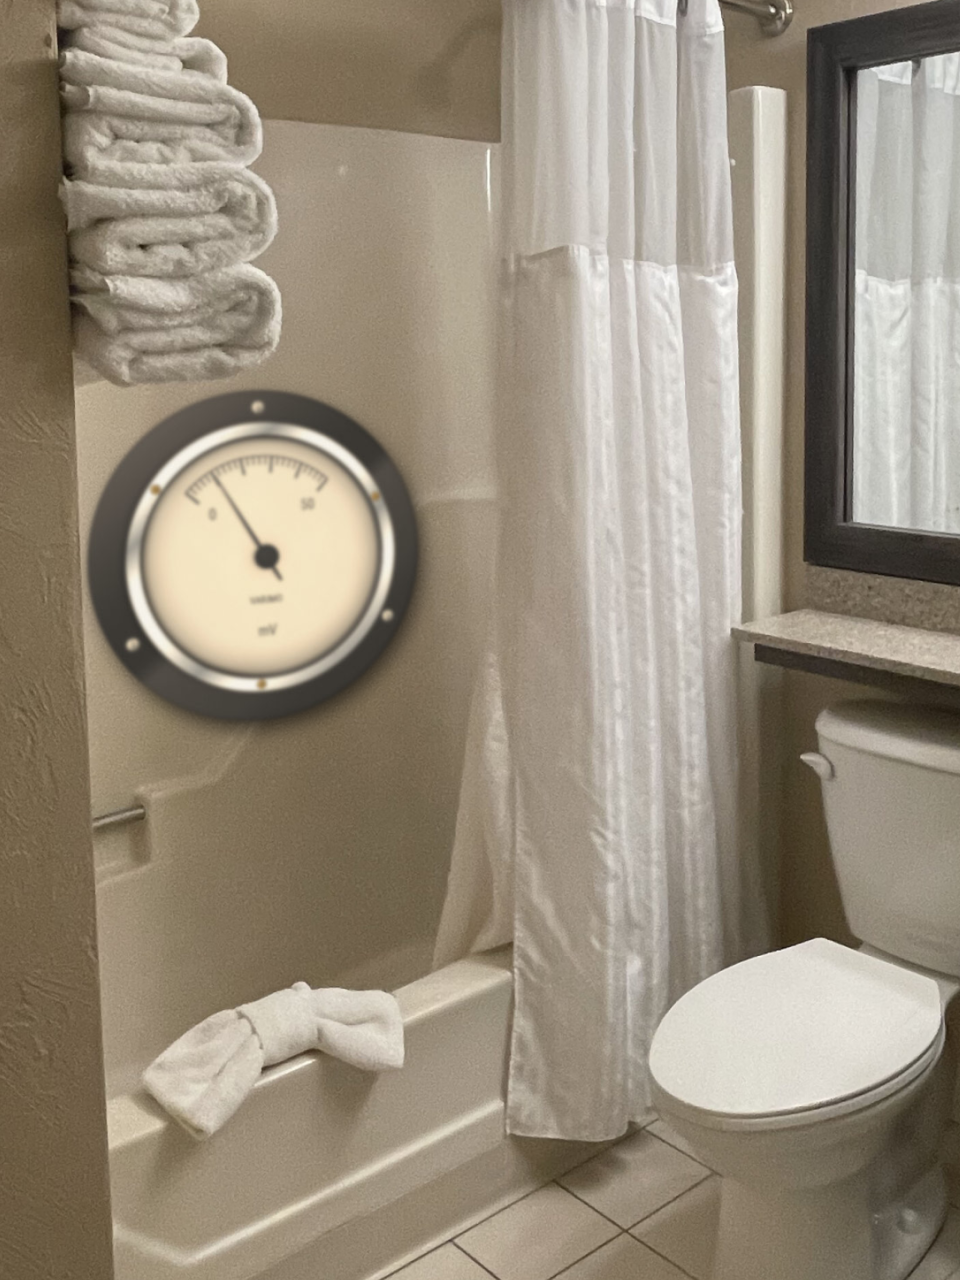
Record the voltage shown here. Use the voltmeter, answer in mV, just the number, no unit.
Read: 10
